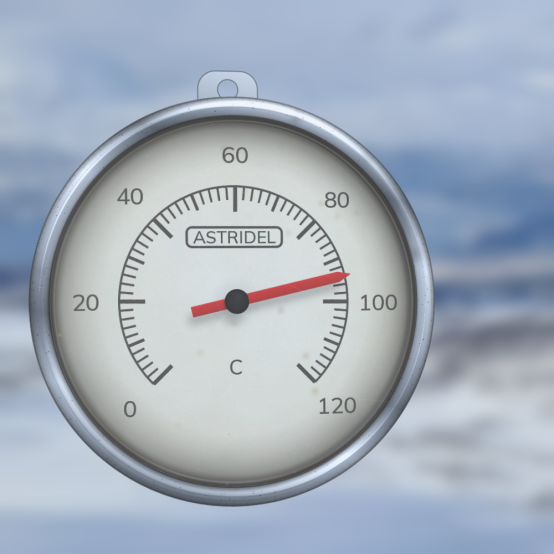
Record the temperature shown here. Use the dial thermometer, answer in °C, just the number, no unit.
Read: 94
